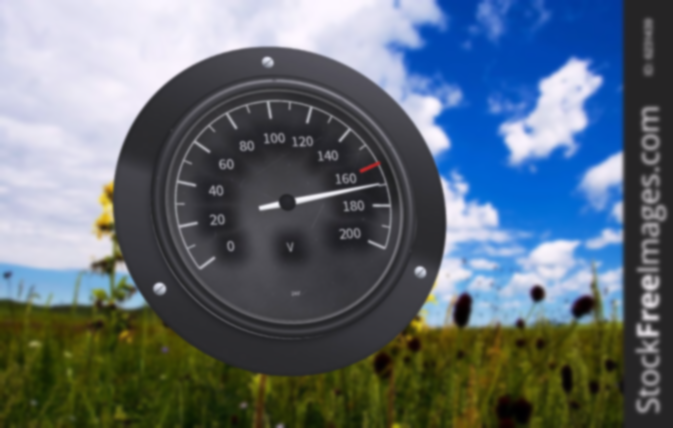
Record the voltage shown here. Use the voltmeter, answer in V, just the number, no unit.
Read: 170
